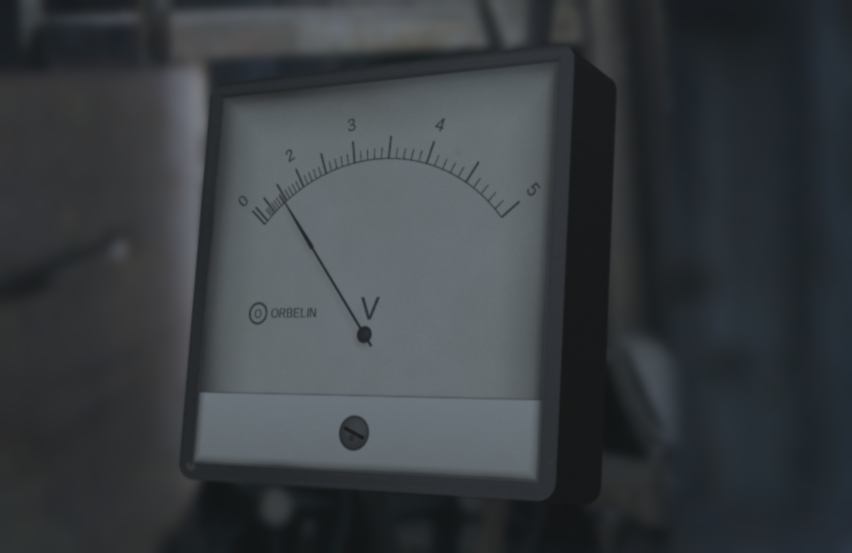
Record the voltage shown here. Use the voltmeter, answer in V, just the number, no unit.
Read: 1.5
